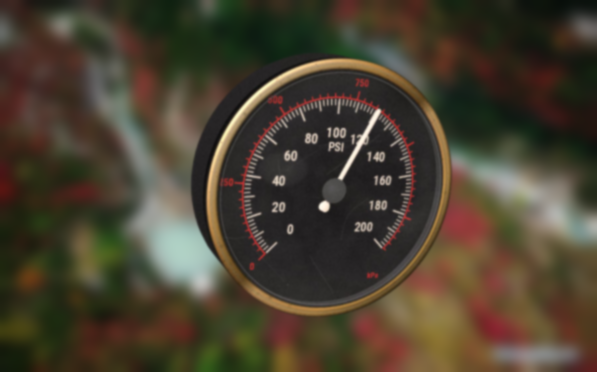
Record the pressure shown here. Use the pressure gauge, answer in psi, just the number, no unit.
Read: 120
